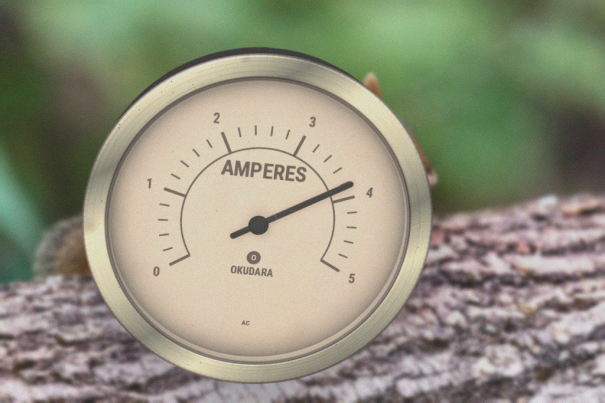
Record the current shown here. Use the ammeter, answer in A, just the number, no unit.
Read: 3.8
